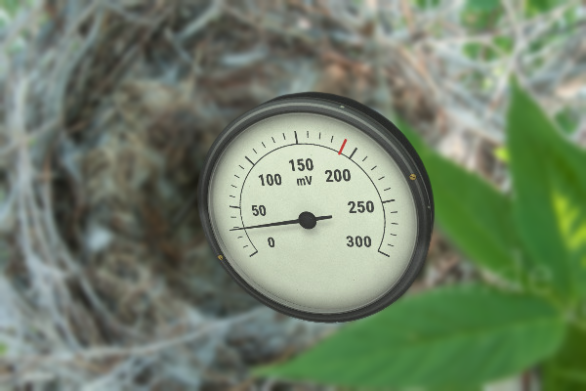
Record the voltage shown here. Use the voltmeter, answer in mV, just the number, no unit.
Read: 30
